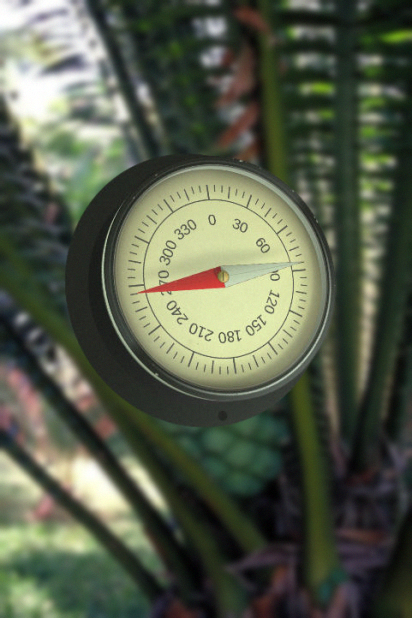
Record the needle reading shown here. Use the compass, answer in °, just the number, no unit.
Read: 265
